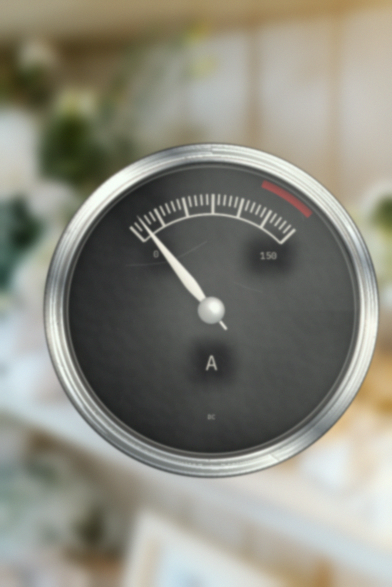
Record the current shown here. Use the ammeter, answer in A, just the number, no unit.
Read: 10
